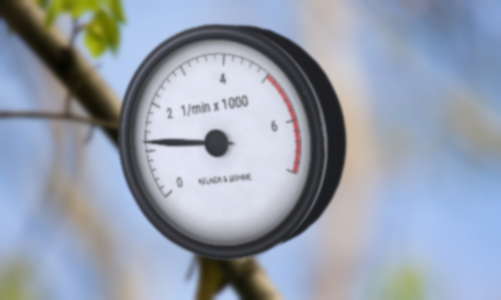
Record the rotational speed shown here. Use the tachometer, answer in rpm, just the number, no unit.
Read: 1200
